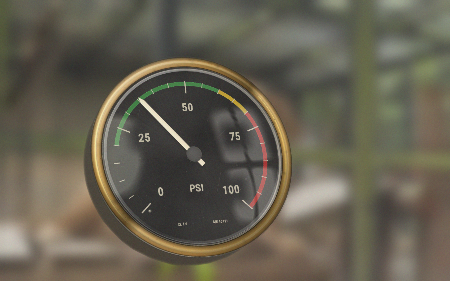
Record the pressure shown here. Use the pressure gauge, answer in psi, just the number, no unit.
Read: 35
